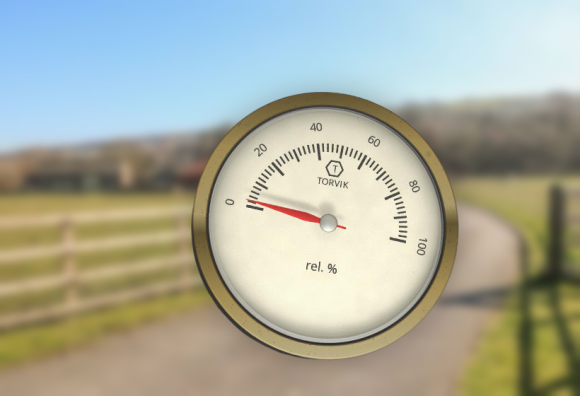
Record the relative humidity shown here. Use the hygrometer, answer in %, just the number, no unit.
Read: 2
